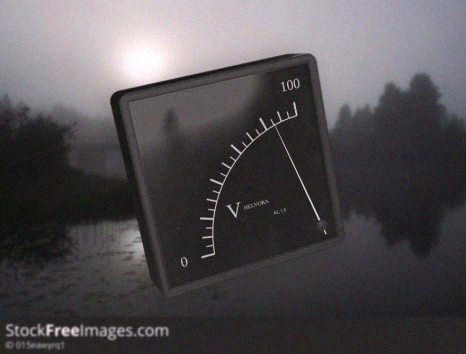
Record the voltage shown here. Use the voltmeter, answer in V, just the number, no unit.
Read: 85
